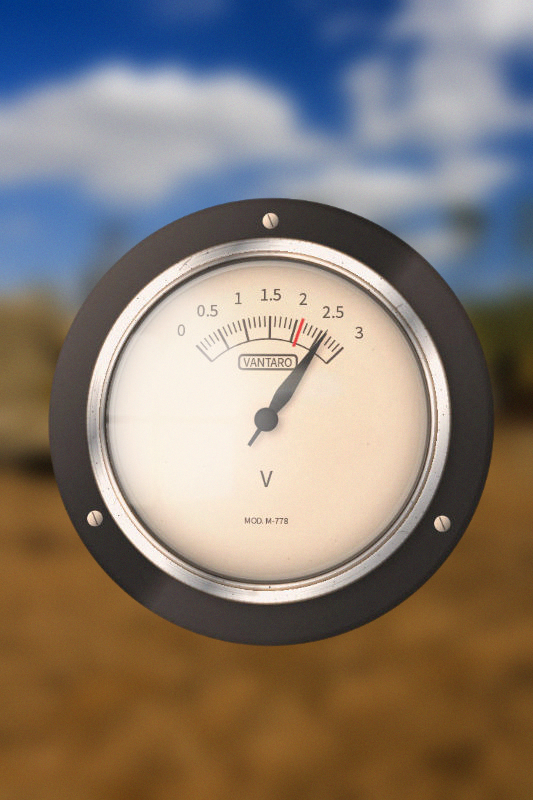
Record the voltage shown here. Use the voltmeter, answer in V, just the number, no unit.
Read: 2.6
